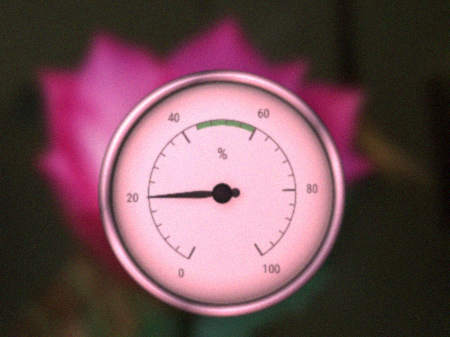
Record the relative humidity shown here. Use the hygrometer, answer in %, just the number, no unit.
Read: 20
